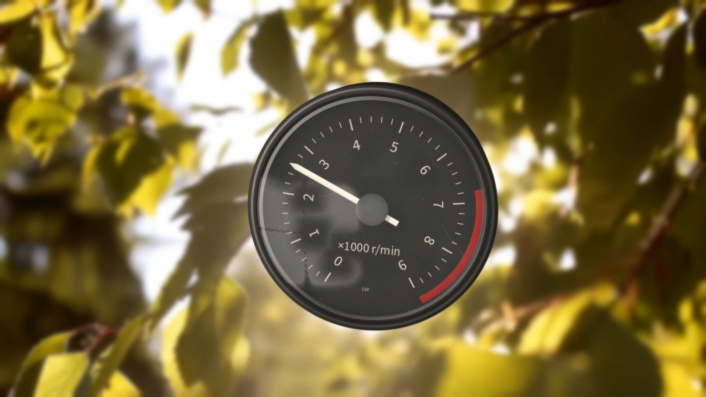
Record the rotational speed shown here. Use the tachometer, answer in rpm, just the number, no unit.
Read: 2600
